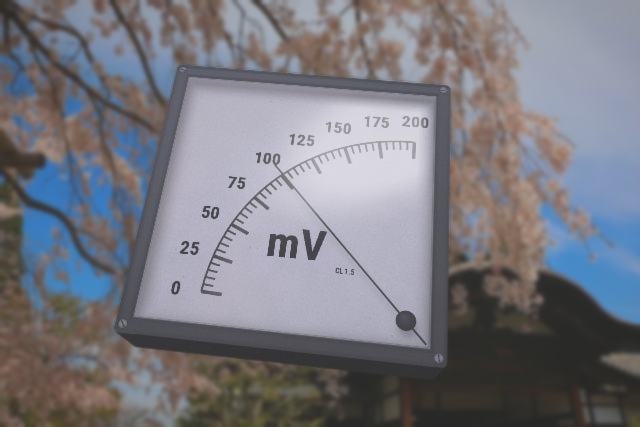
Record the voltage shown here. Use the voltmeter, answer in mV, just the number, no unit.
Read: 100
